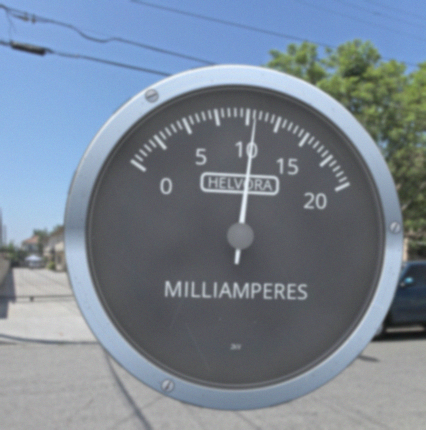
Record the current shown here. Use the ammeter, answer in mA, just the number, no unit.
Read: 10.5
